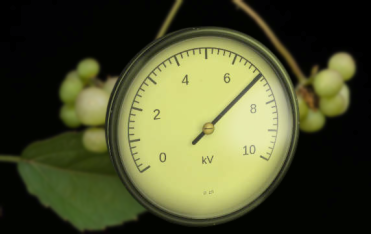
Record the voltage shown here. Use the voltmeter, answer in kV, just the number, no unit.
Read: 7
